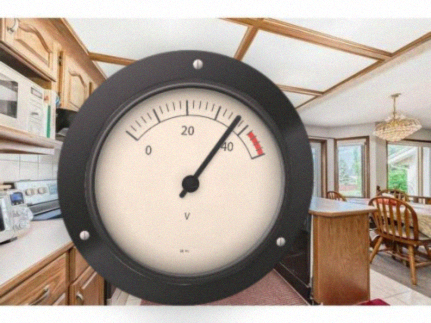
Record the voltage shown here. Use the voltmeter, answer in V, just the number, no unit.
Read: 36
